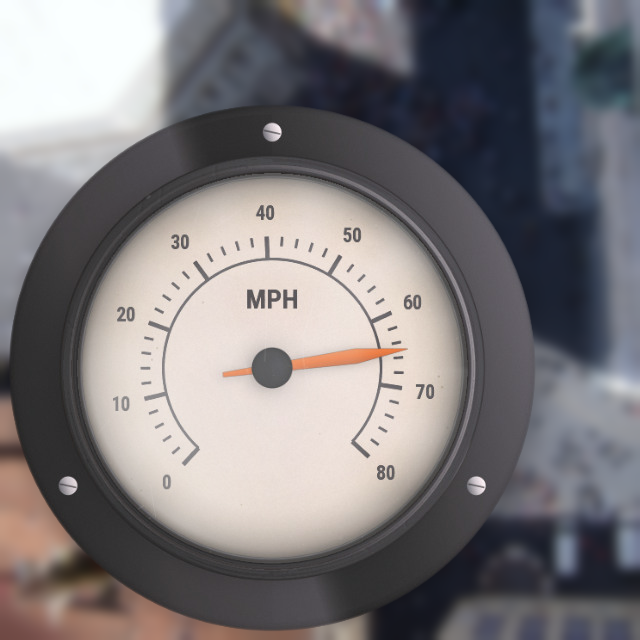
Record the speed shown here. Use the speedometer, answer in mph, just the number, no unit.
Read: 65
